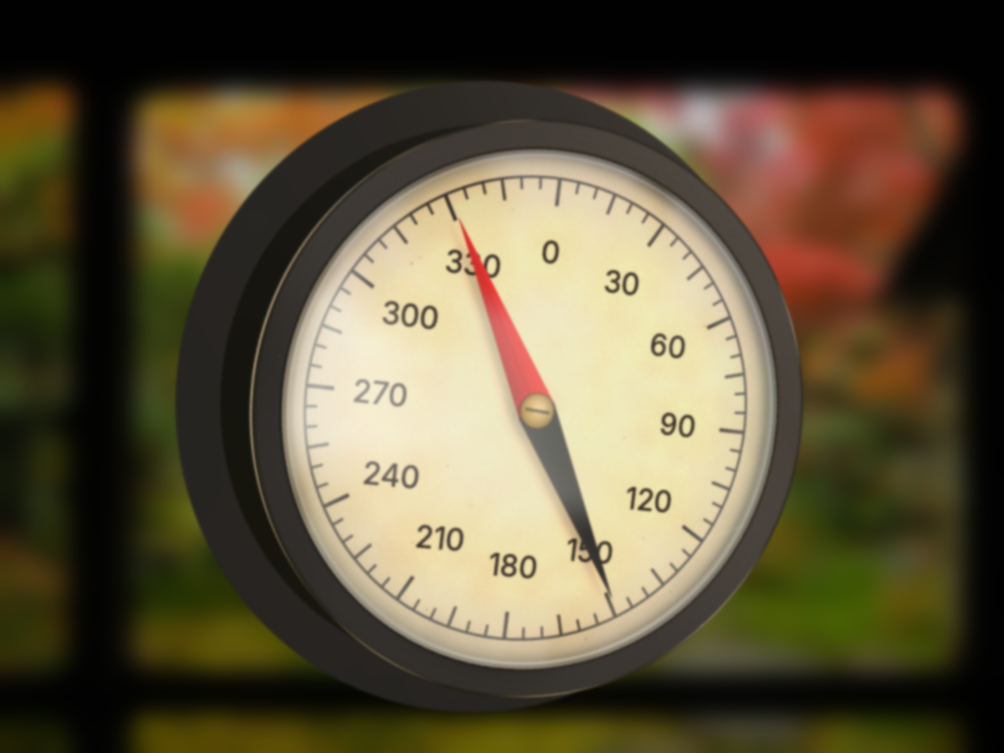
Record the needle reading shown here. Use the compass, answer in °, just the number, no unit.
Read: 330
